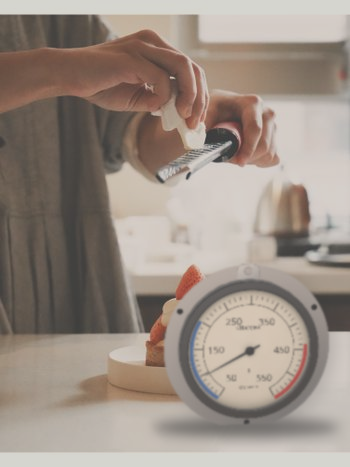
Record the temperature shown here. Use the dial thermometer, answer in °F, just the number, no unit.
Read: 100
